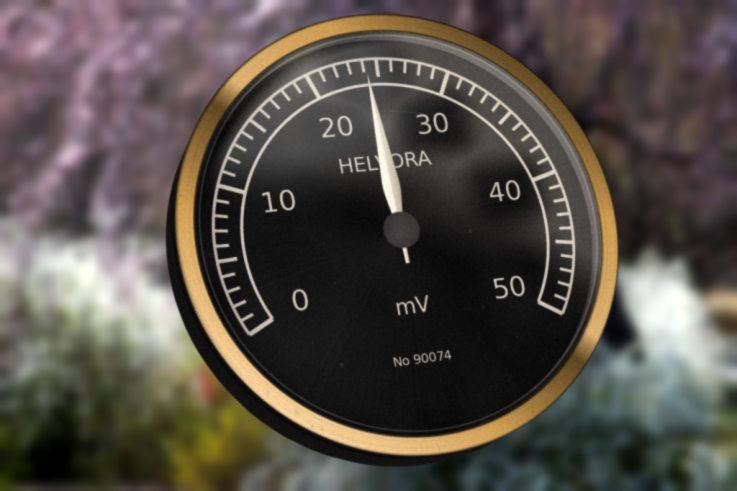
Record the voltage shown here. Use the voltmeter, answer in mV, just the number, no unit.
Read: 24
